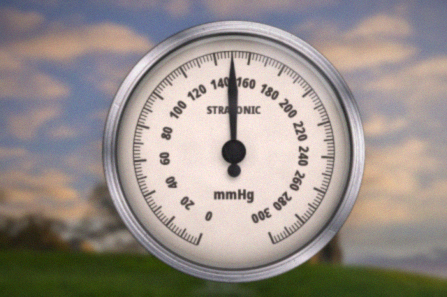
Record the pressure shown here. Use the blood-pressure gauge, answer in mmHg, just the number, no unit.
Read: 150
